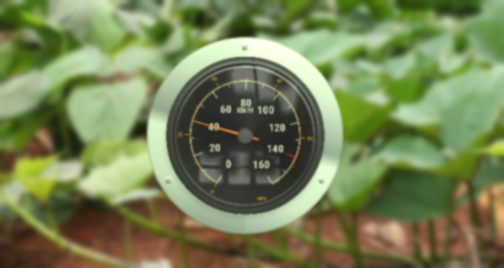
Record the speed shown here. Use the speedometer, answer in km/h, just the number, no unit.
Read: 40
